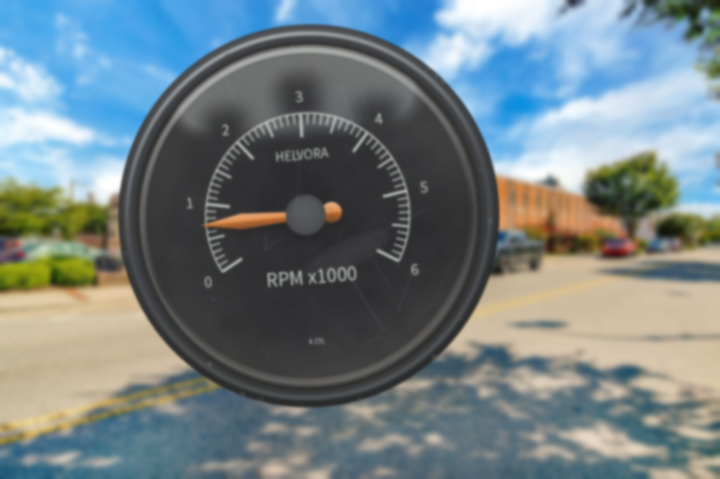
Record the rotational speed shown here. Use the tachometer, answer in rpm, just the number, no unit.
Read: 700
